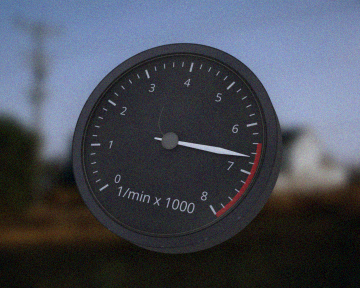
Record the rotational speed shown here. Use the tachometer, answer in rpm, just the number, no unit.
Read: 6700
